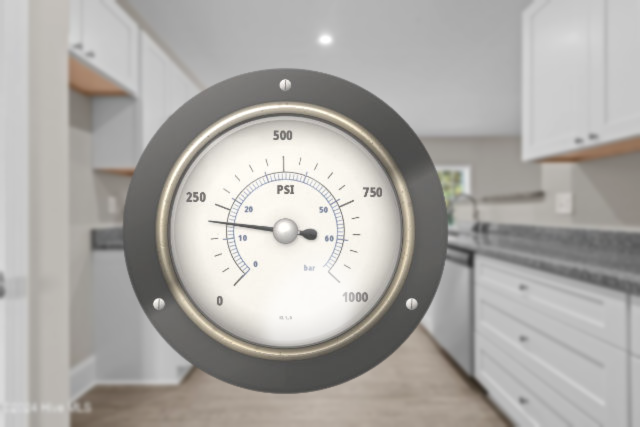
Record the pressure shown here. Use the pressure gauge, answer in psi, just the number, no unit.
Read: 200
